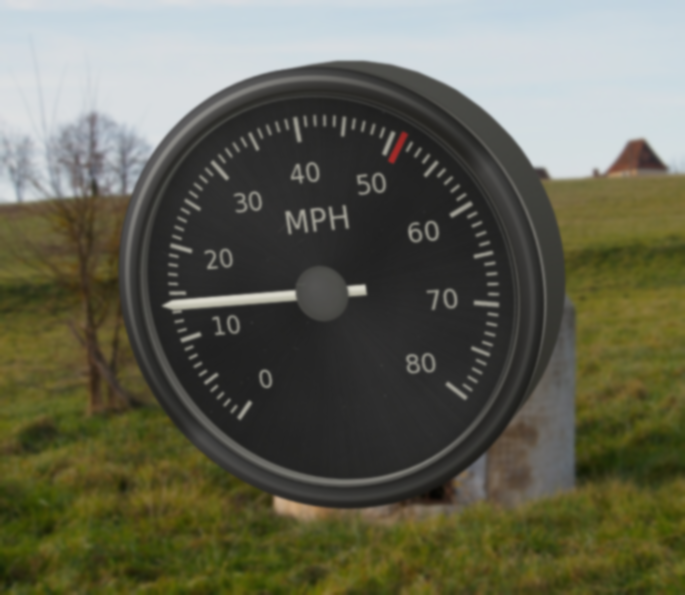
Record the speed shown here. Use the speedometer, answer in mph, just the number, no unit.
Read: 14
